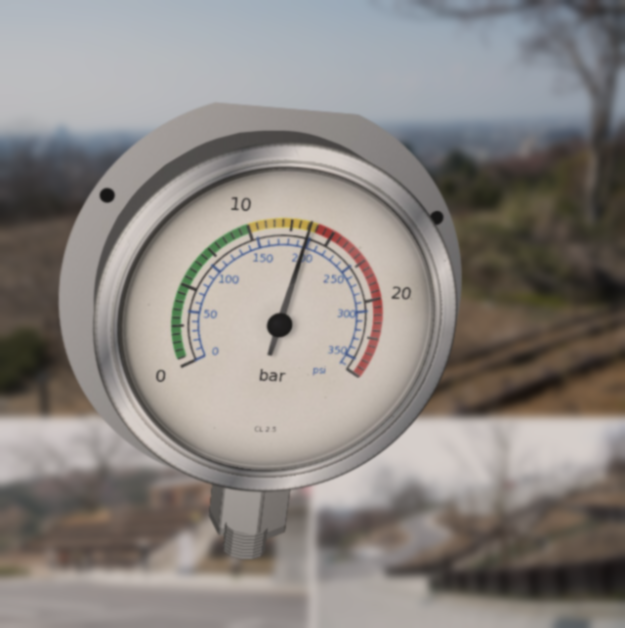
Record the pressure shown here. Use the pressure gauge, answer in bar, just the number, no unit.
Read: 13.5
